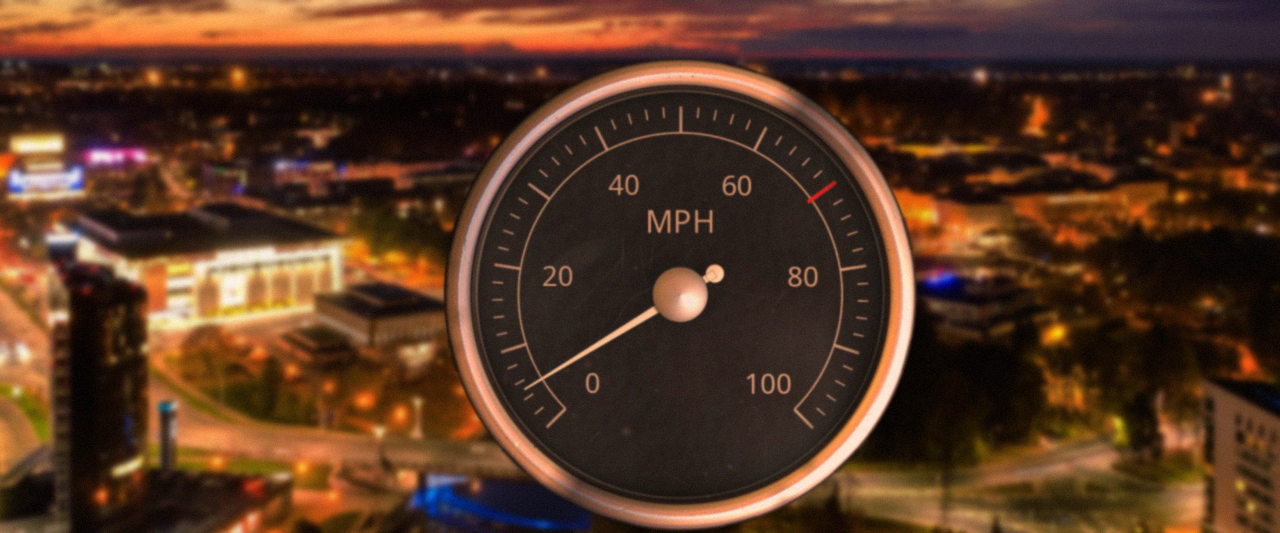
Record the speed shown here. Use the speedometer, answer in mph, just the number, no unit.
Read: 5
